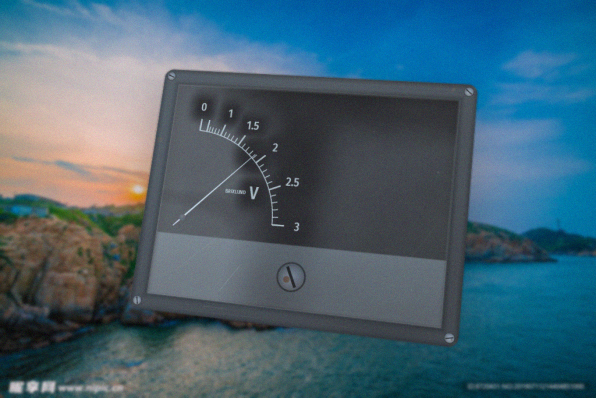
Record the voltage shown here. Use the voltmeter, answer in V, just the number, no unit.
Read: 1.9
